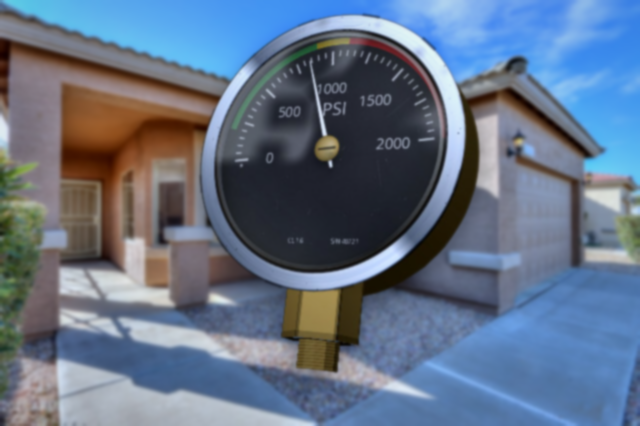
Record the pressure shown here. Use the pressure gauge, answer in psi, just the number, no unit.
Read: 850
